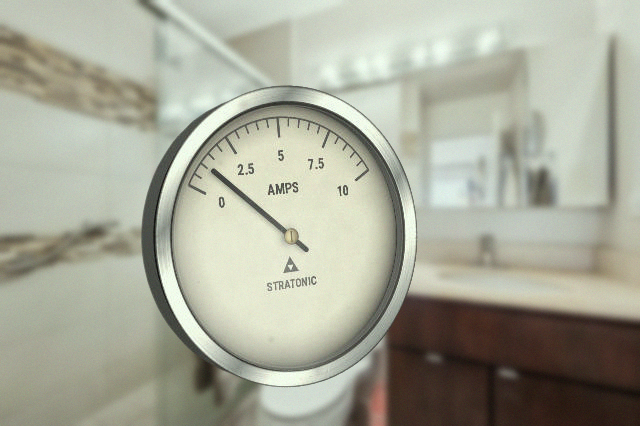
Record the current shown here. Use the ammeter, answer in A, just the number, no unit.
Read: 1
